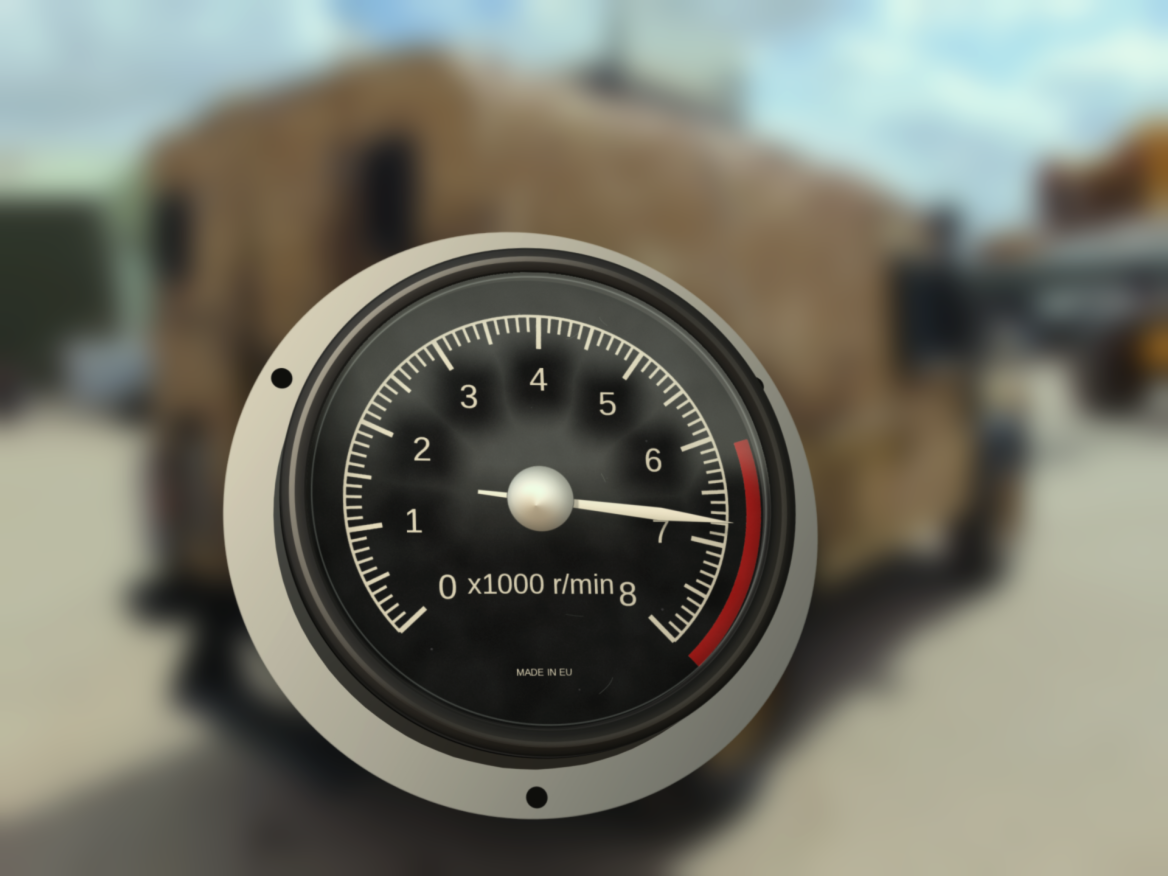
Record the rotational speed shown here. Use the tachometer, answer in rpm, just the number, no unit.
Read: 6800
